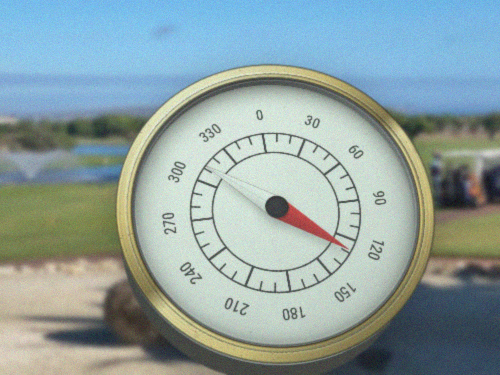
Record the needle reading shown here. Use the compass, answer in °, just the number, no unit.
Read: 130
